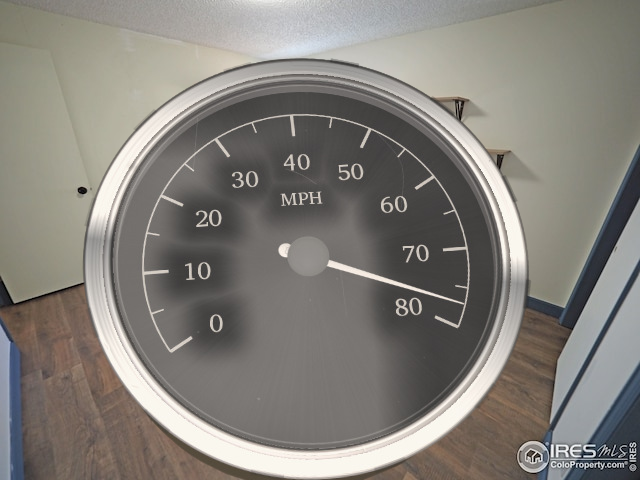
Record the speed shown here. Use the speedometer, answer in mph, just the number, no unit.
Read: 77.5
